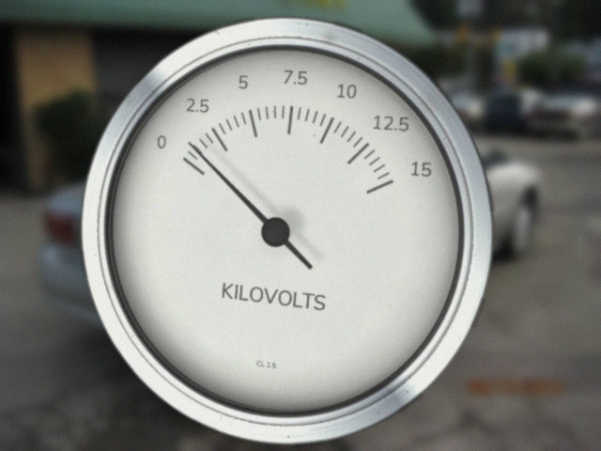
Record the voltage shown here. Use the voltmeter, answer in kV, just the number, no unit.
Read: 1
